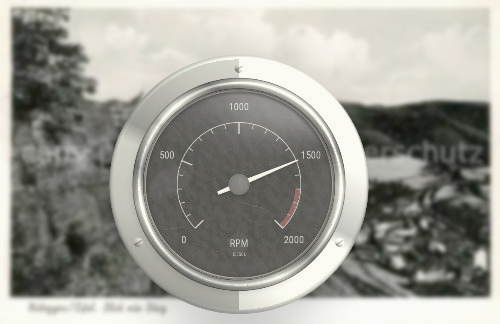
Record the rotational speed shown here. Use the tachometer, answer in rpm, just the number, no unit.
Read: 1500
